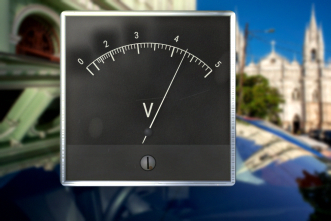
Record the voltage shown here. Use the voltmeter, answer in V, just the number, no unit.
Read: 4.3
